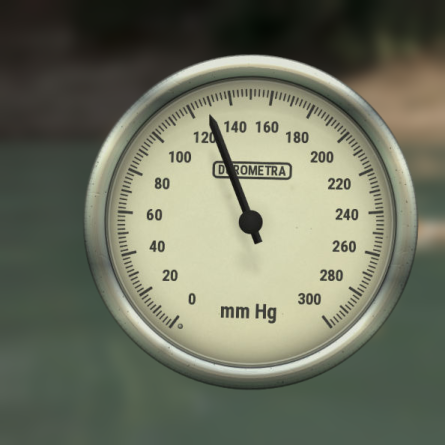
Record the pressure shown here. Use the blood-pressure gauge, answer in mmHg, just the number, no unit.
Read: 128
